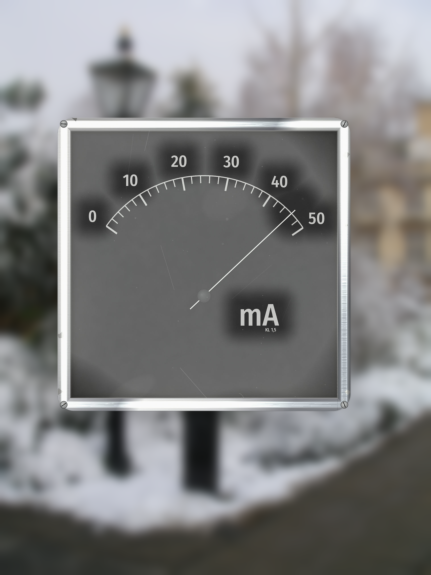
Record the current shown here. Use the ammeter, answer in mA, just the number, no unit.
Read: 46
